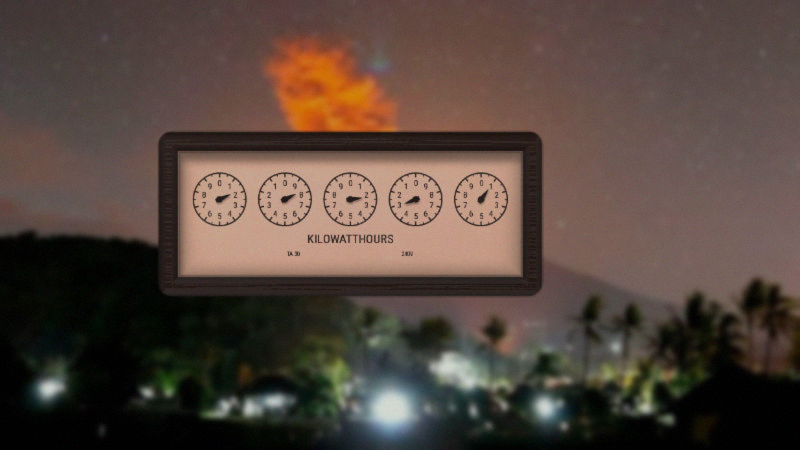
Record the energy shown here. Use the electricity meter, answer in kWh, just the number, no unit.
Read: 18231
